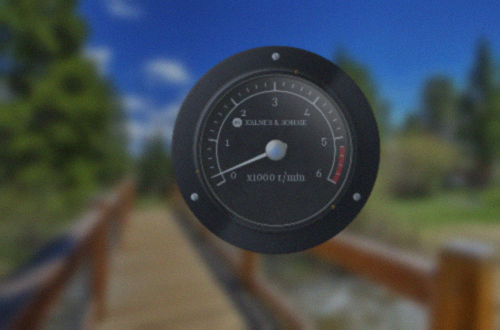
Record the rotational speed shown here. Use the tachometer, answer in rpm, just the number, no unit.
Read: 200
